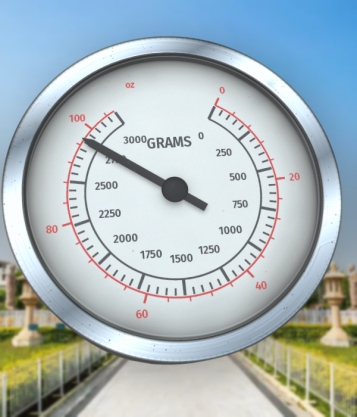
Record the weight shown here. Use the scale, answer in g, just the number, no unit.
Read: 2750
